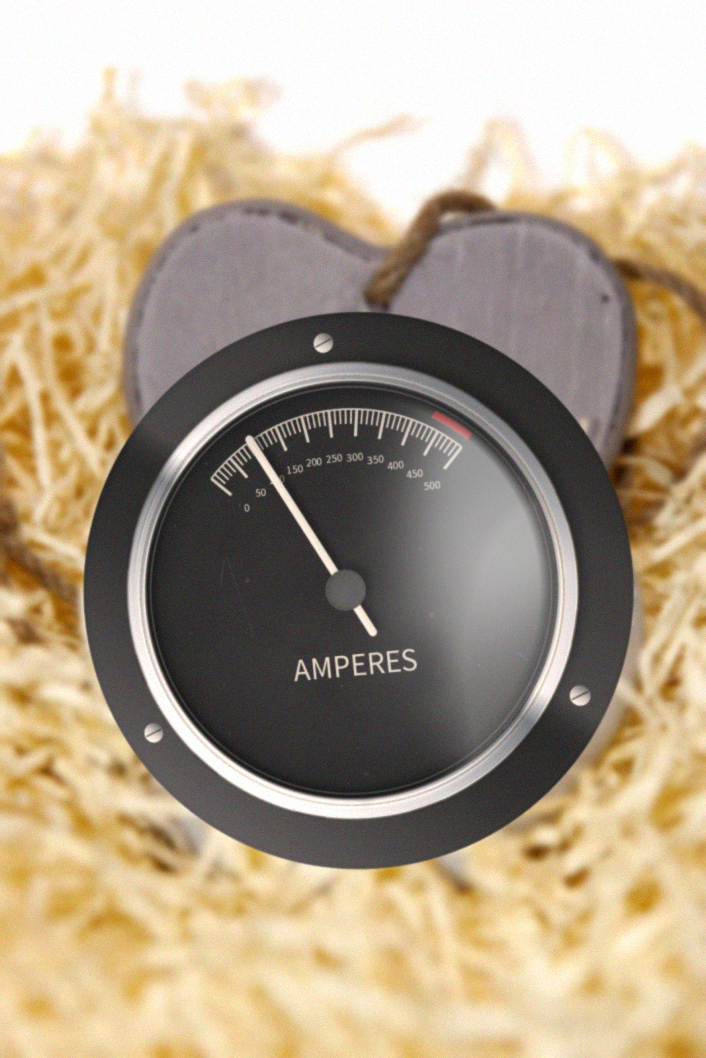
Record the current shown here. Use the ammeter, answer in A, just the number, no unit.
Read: 100
